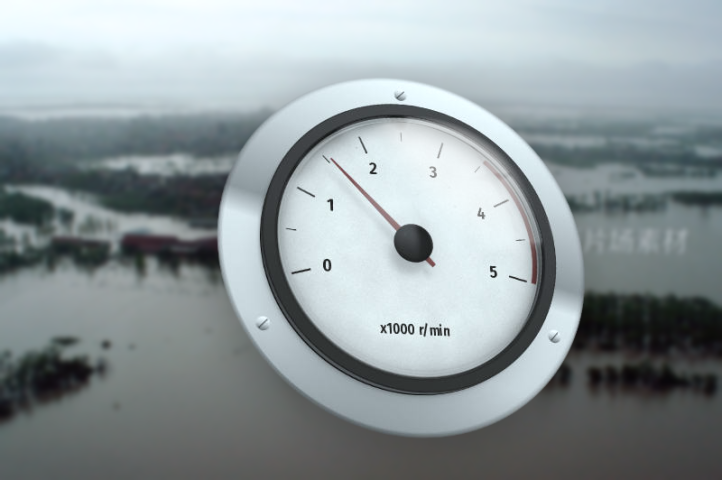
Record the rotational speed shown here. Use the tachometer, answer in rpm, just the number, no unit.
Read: 1500
